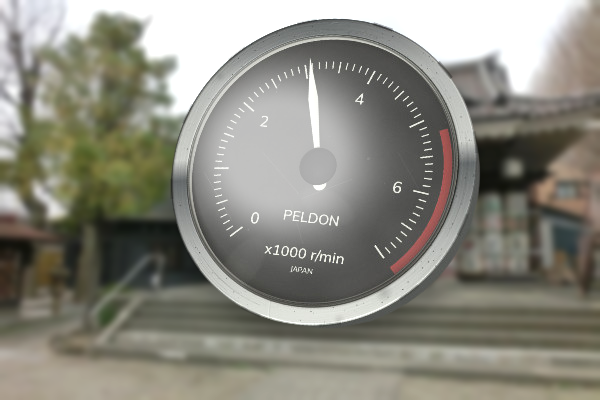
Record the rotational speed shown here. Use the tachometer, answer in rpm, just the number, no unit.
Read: 3100
